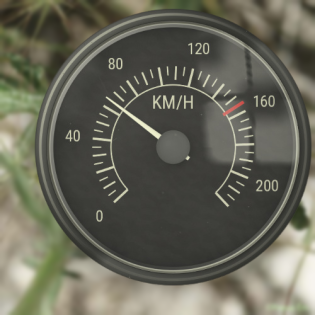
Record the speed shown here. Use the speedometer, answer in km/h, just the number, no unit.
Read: 65
